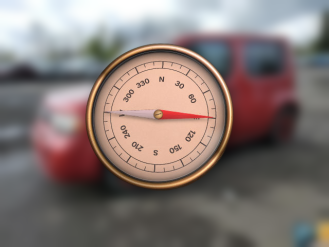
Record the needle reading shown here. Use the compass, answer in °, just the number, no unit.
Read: 90
